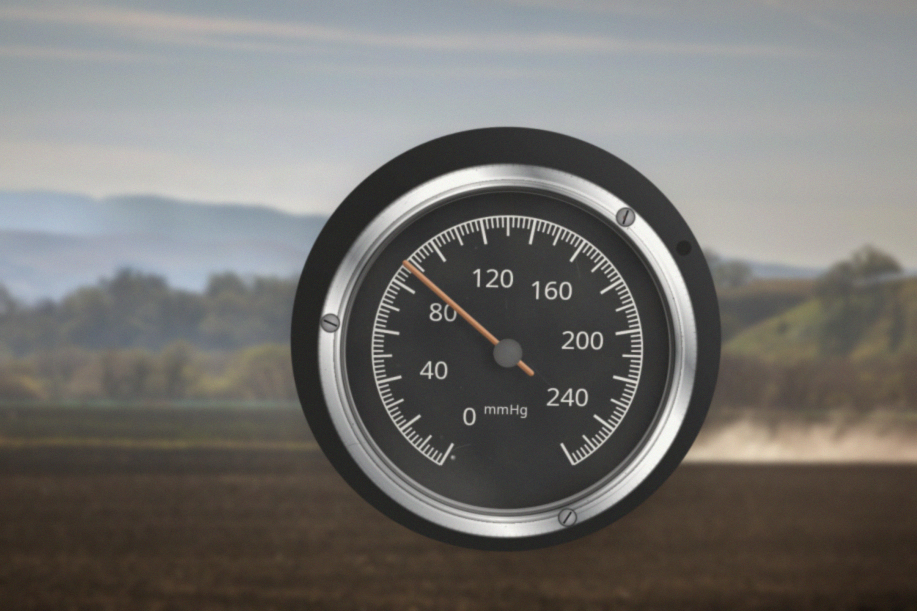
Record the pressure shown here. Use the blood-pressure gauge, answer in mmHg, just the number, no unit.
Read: 88
